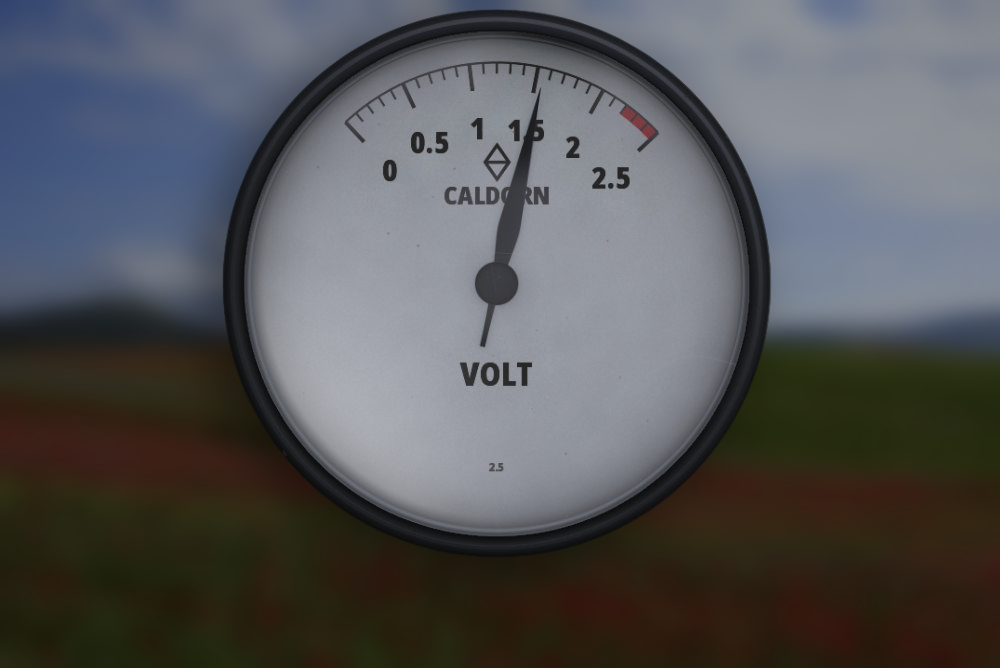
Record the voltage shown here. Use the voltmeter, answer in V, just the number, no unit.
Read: 1.55
